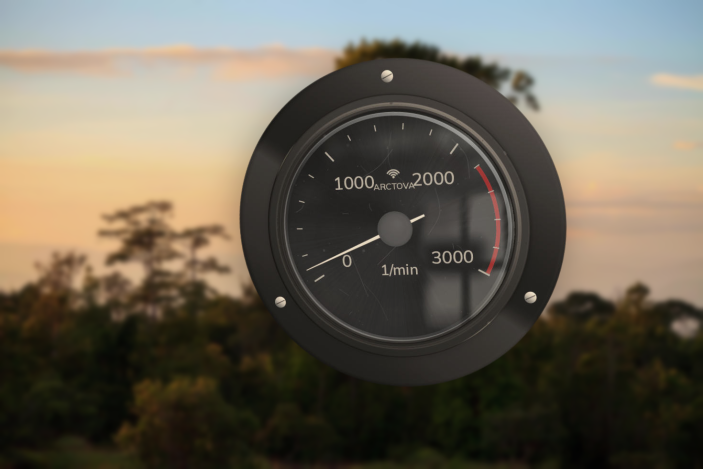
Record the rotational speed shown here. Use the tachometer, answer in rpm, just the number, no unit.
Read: 100
